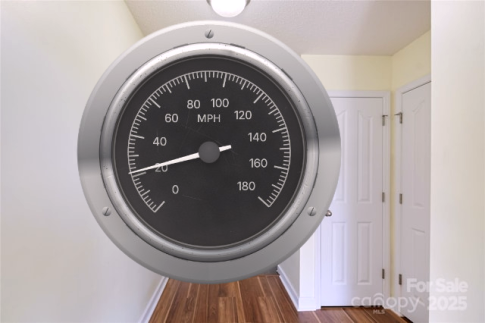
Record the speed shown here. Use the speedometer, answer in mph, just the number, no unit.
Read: 22
